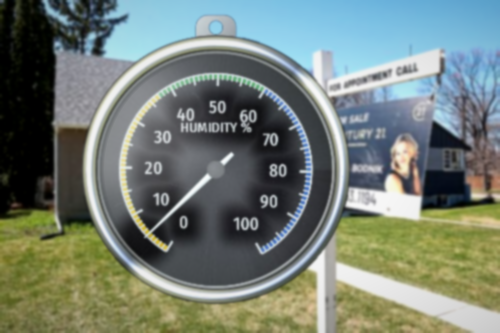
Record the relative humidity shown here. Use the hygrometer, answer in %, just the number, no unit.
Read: 5
